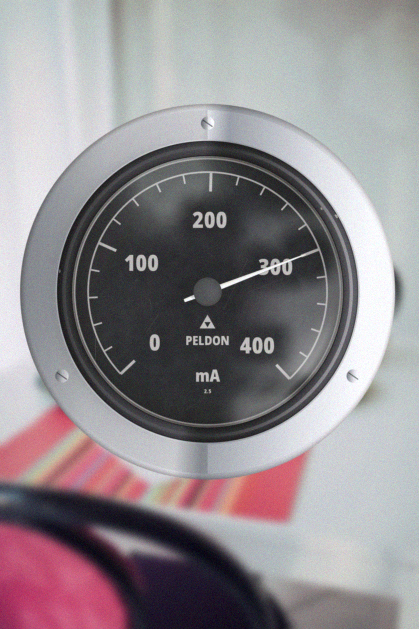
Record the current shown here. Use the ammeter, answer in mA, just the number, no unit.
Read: 300
